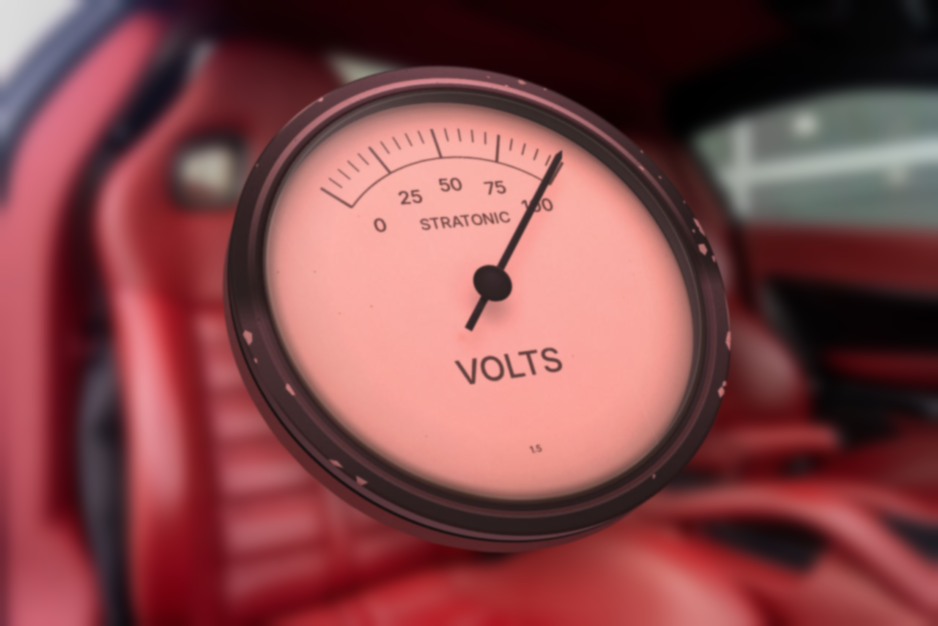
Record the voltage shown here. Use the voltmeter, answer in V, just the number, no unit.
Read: 97.5
